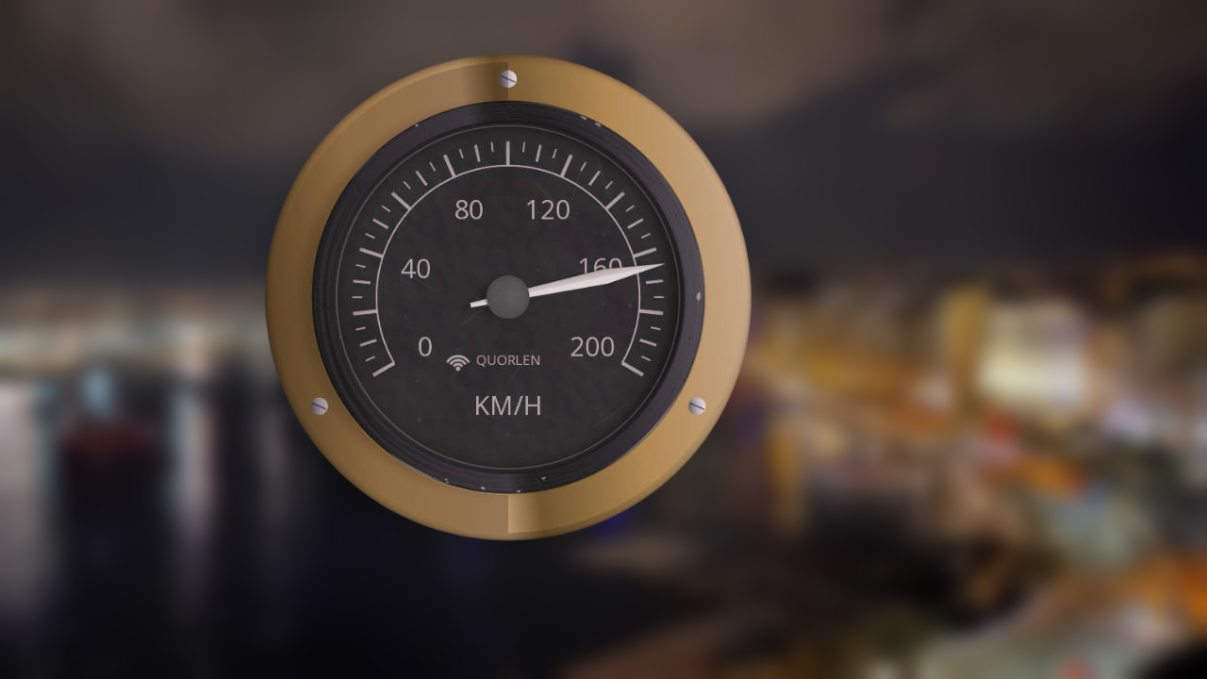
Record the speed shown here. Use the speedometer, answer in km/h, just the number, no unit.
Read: 165
